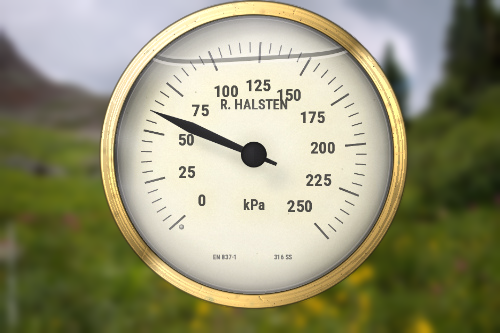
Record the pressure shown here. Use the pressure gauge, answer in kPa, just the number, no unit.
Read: 60
